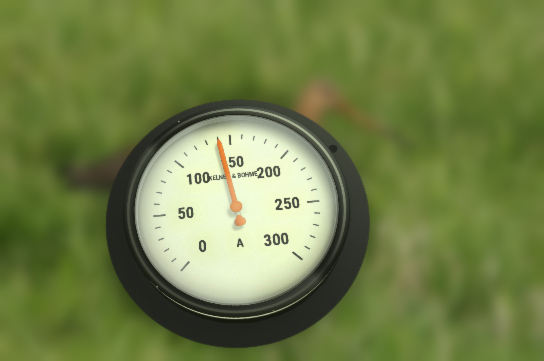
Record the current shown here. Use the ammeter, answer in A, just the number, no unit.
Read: 140
